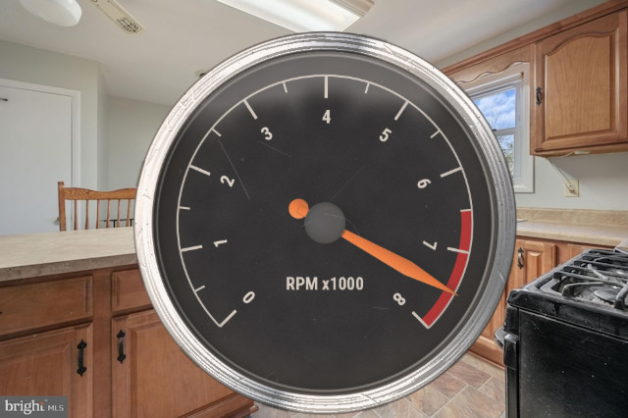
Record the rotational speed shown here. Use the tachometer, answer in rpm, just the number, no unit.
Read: 7500
